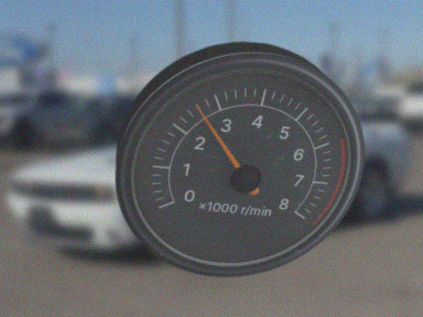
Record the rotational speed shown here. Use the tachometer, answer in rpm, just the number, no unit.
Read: 2600
